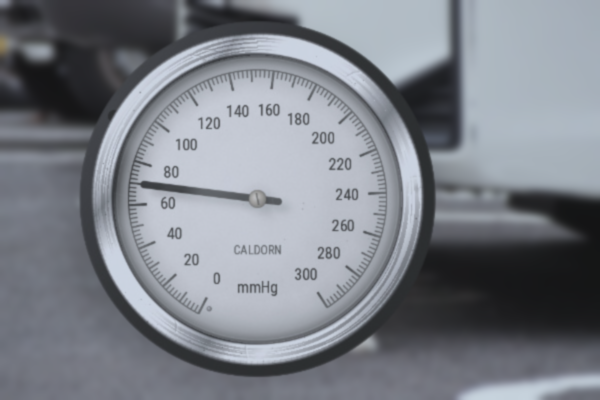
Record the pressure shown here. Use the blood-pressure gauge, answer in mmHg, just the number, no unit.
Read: 70
